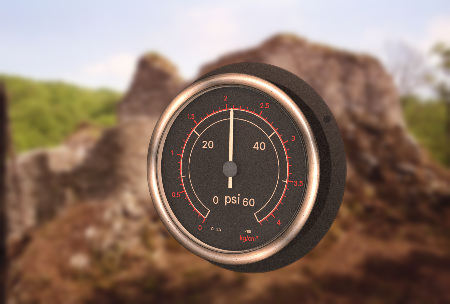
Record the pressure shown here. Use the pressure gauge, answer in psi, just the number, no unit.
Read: 30
